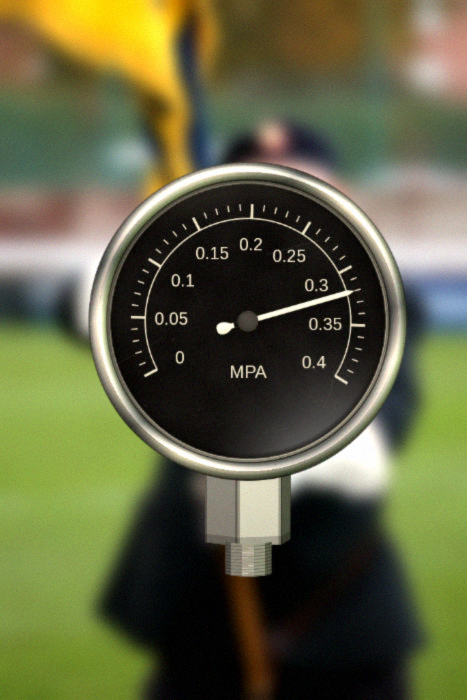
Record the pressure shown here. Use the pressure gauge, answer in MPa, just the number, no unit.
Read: 0.32
